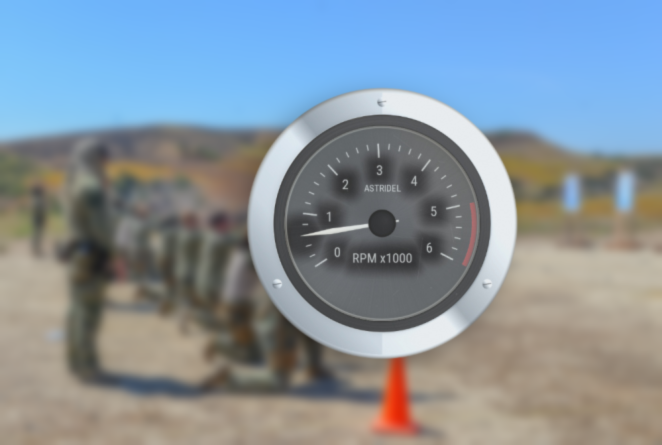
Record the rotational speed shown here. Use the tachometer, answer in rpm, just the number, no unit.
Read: 600
